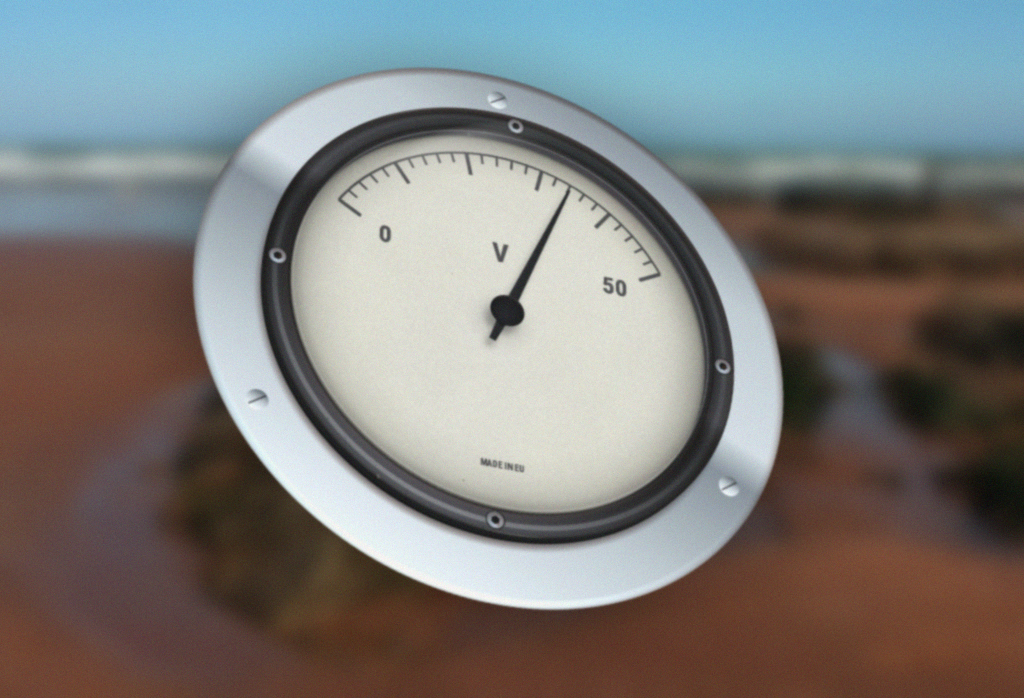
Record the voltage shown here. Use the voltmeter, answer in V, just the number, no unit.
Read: 34
